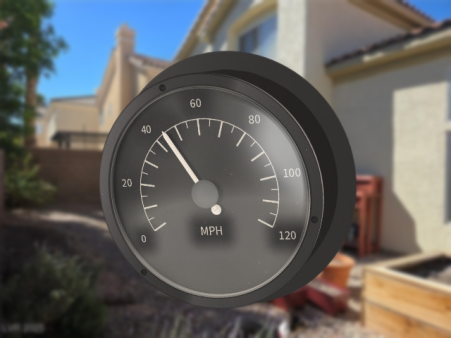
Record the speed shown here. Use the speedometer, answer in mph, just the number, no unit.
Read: 45
